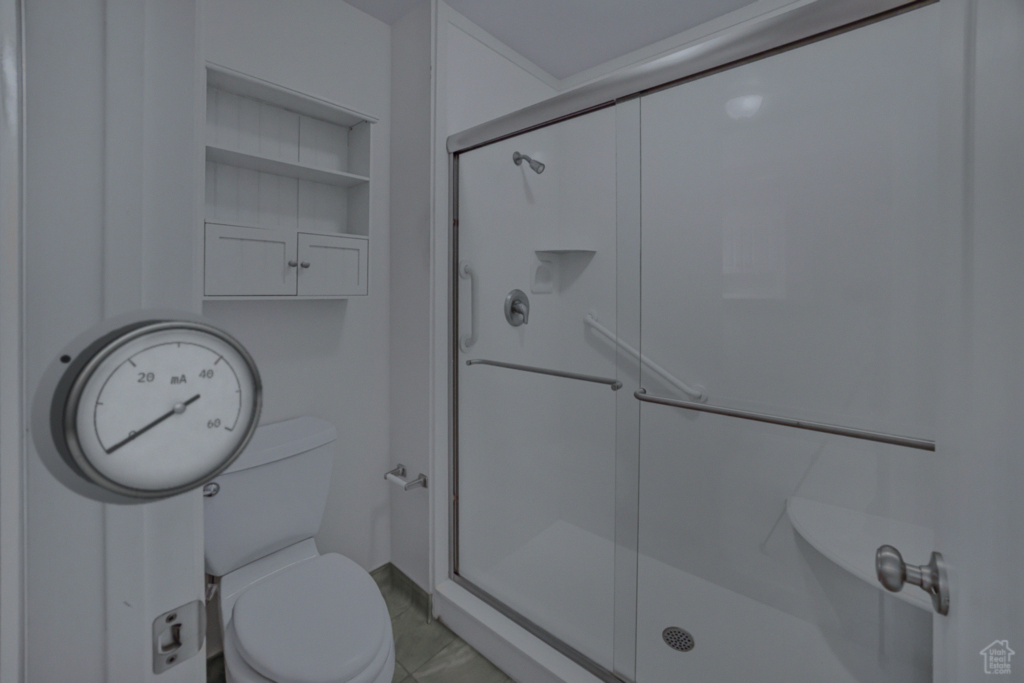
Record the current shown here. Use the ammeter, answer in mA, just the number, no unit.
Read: 0
